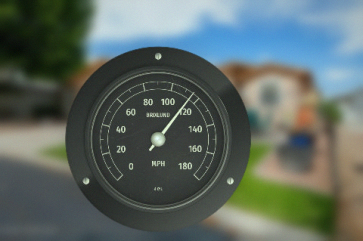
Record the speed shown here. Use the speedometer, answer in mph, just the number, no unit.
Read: 115
